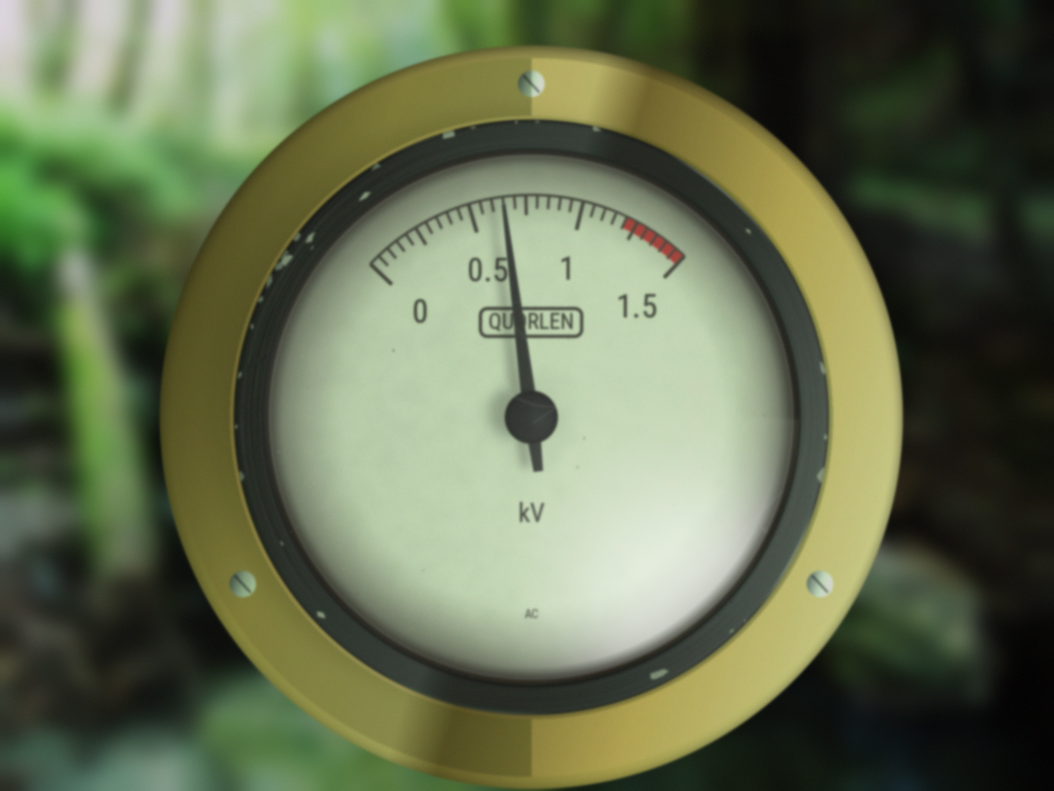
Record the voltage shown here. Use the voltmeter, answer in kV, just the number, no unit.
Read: 0.65
